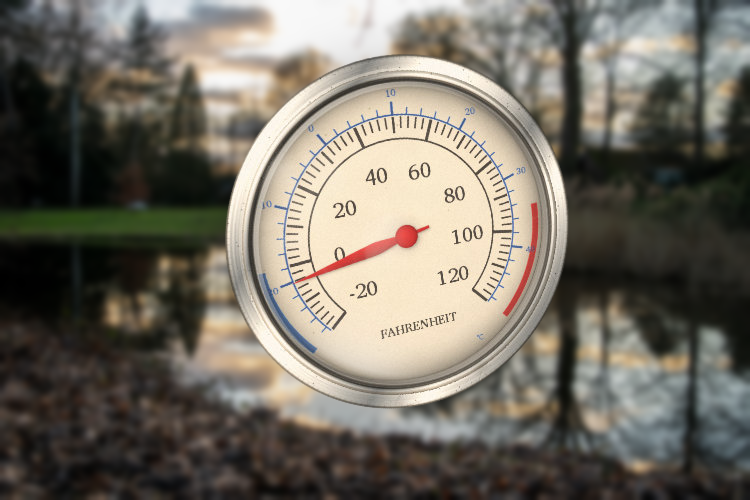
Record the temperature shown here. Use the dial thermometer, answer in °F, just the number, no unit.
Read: -4
